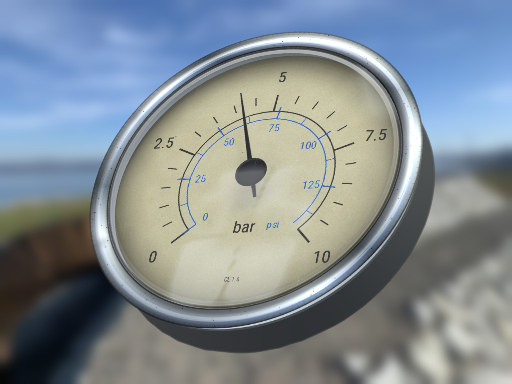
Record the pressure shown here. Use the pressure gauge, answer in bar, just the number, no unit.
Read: 4.25
